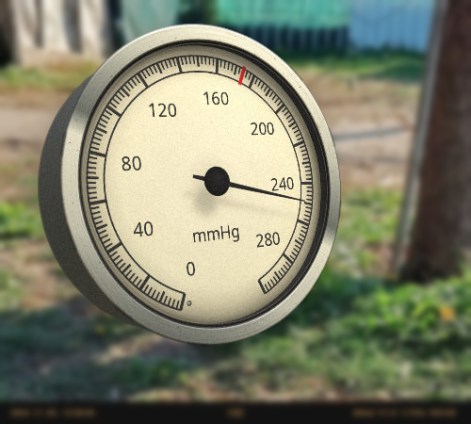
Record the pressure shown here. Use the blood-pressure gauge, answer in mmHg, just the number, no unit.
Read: 250
